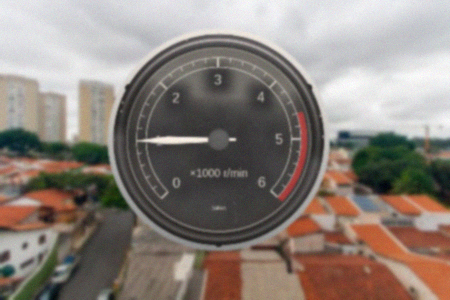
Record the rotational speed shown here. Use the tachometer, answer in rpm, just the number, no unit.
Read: 1000
